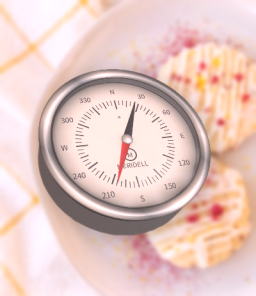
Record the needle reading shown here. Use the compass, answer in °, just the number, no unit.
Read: 205
